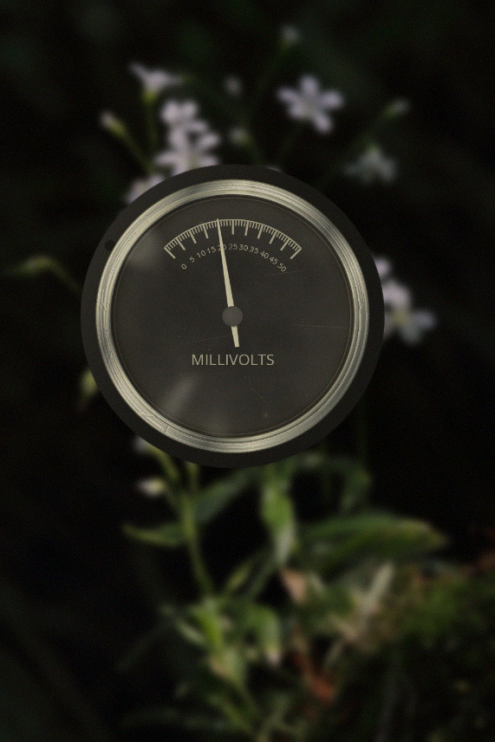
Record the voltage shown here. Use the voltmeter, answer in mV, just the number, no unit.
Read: 20
